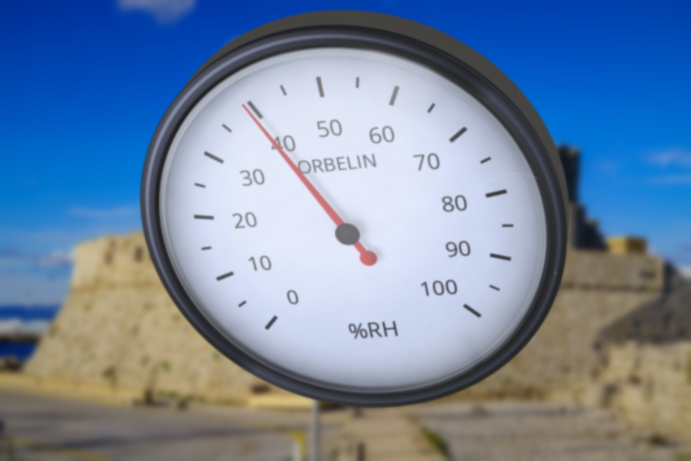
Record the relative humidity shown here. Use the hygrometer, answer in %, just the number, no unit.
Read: 40
